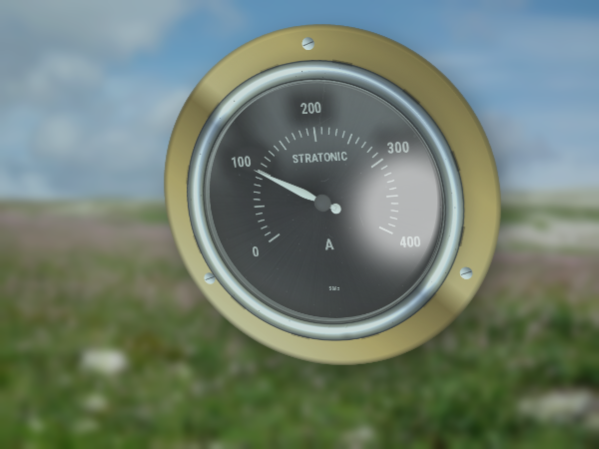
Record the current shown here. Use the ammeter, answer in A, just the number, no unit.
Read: 100
